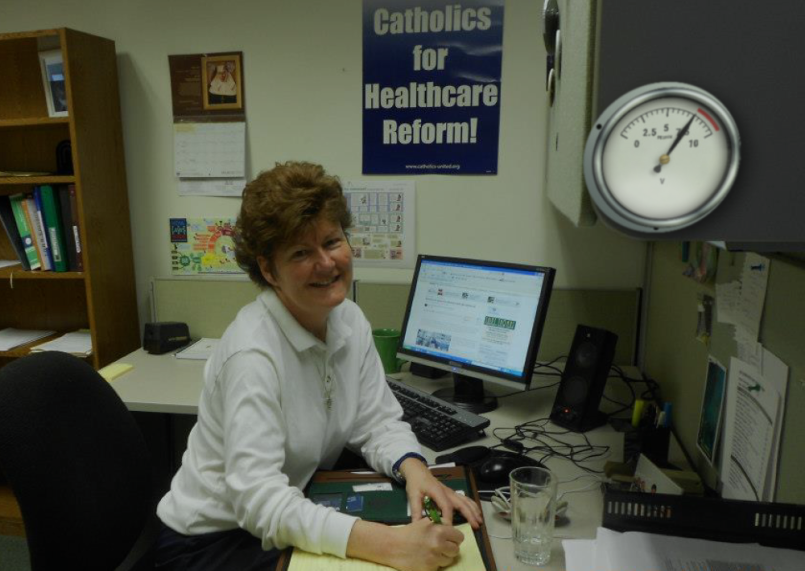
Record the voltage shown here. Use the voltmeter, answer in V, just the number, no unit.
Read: 7.5
